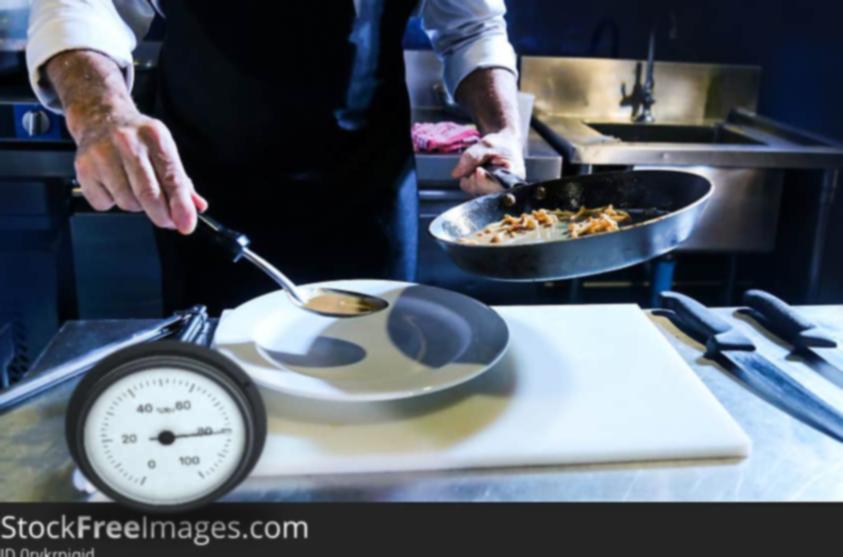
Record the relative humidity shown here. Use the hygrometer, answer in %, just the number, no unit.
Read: 80
